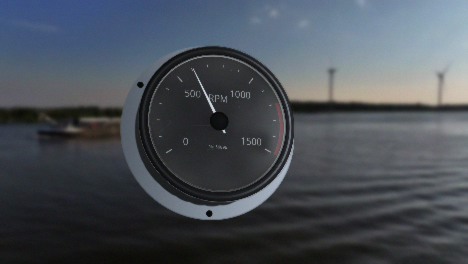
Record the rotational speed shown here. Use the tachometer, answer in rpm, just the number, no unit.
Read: 600
